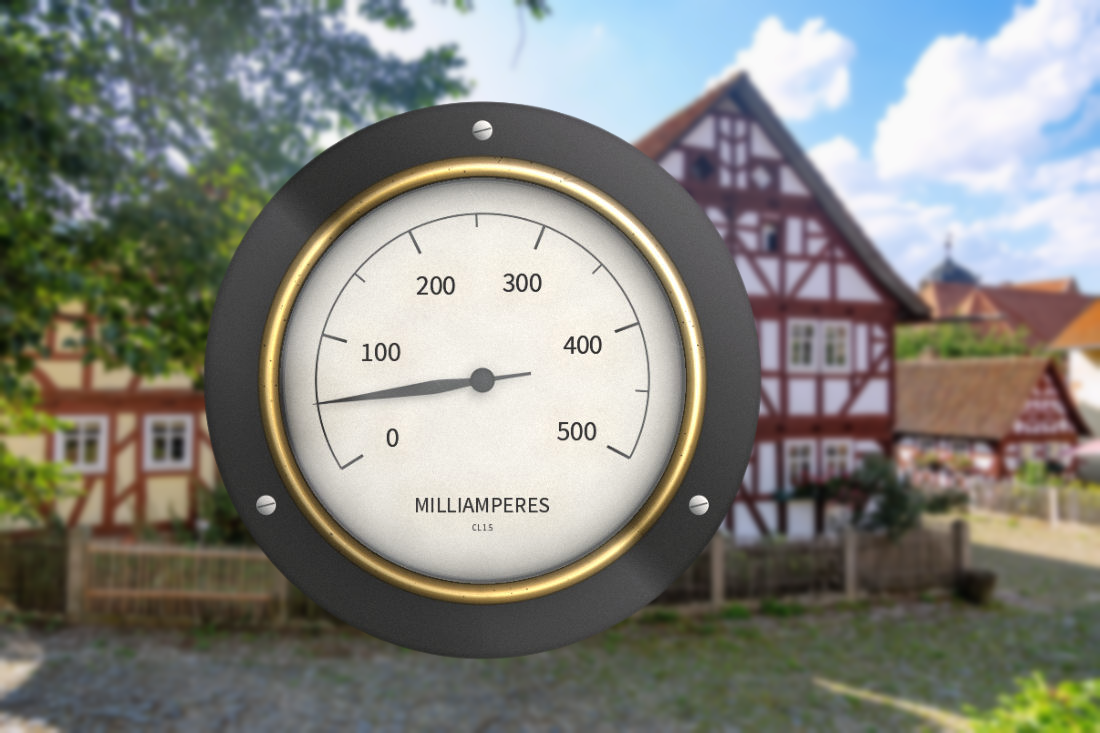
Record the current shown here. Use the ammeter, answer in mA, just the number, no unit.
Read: 50
